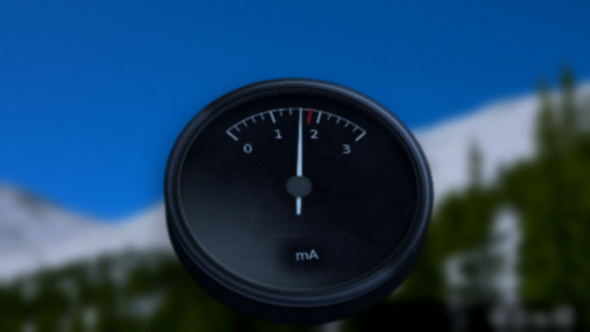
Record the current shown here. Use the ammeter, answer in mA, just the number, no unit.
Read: 1.6
